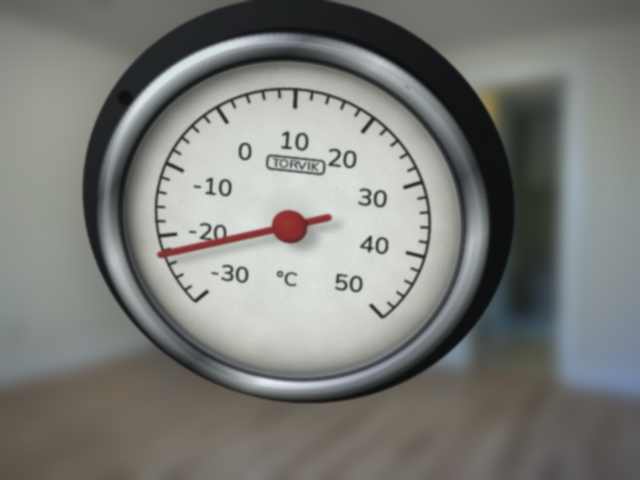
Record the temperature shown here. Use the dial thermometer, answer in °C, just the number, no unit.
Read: -22
